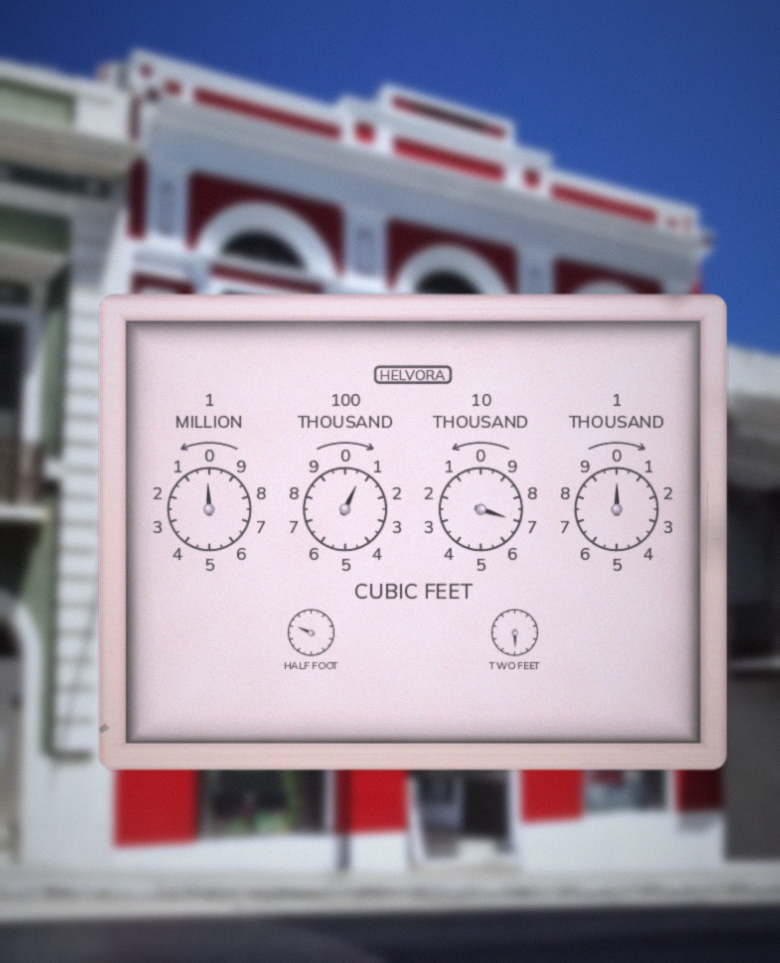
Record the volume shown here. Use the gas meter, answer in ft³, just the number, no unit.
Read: 7000
